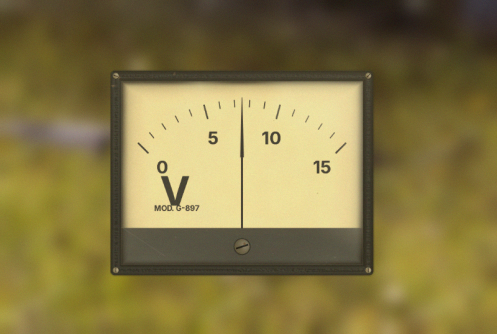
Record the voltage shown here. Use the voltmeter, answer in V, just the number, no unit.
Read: 7.5
